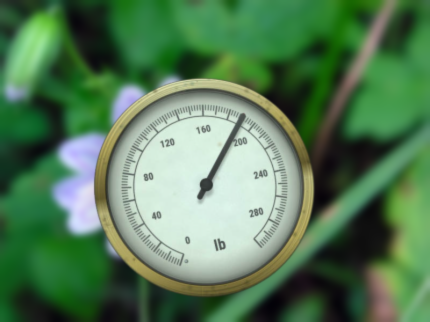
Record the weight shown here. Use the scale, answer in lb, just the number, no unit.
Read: 190
